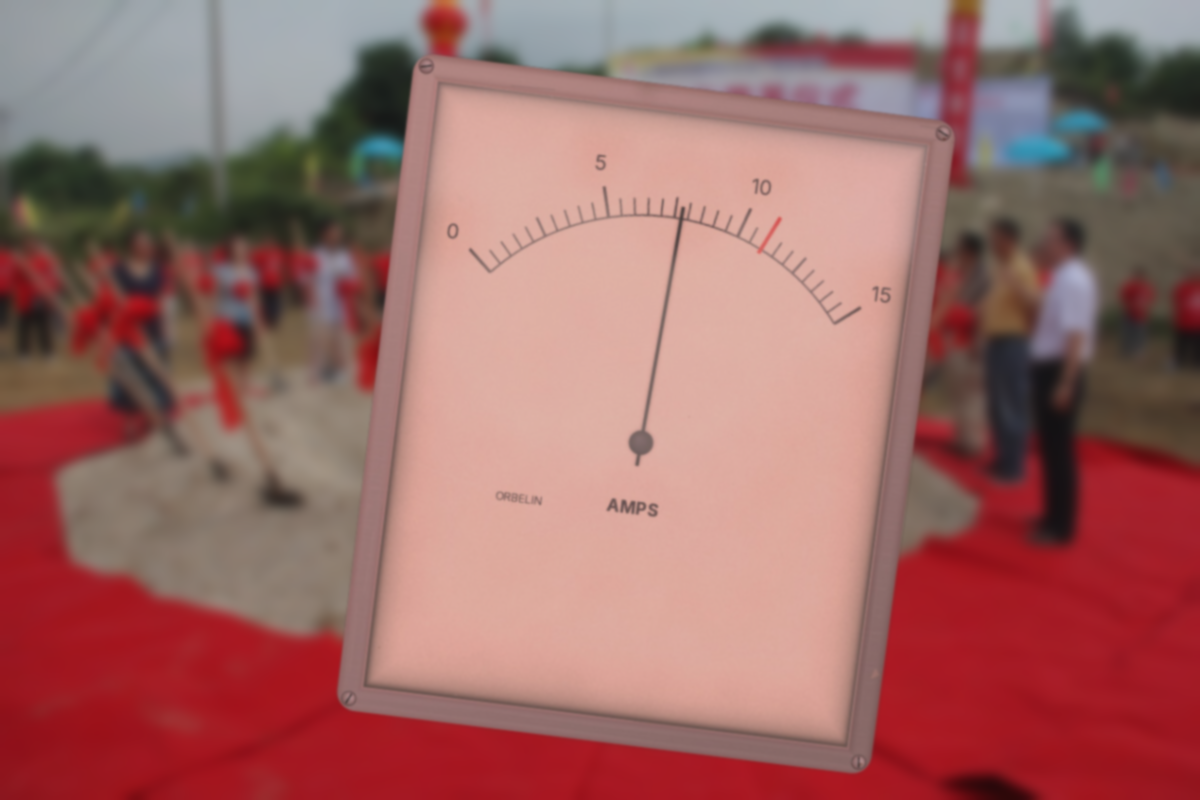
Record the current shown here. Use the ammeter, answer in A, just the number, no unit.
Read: 7.75
